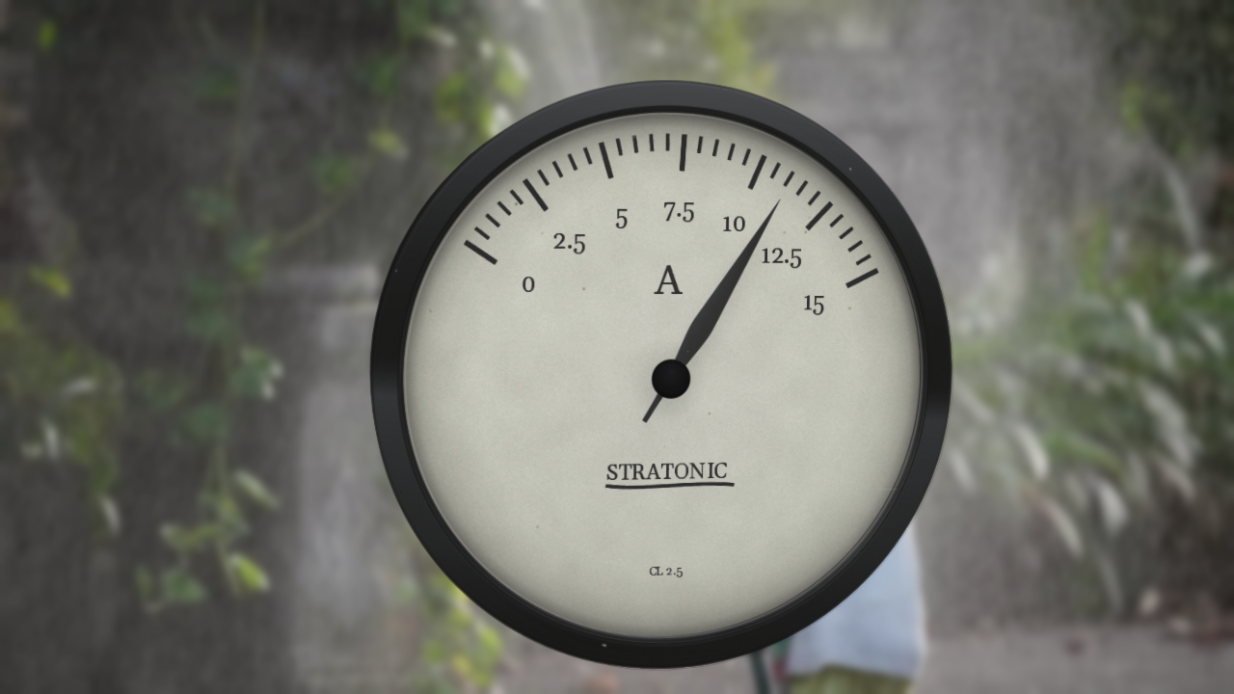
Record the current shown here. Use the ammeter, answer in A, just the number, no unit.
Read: 11
